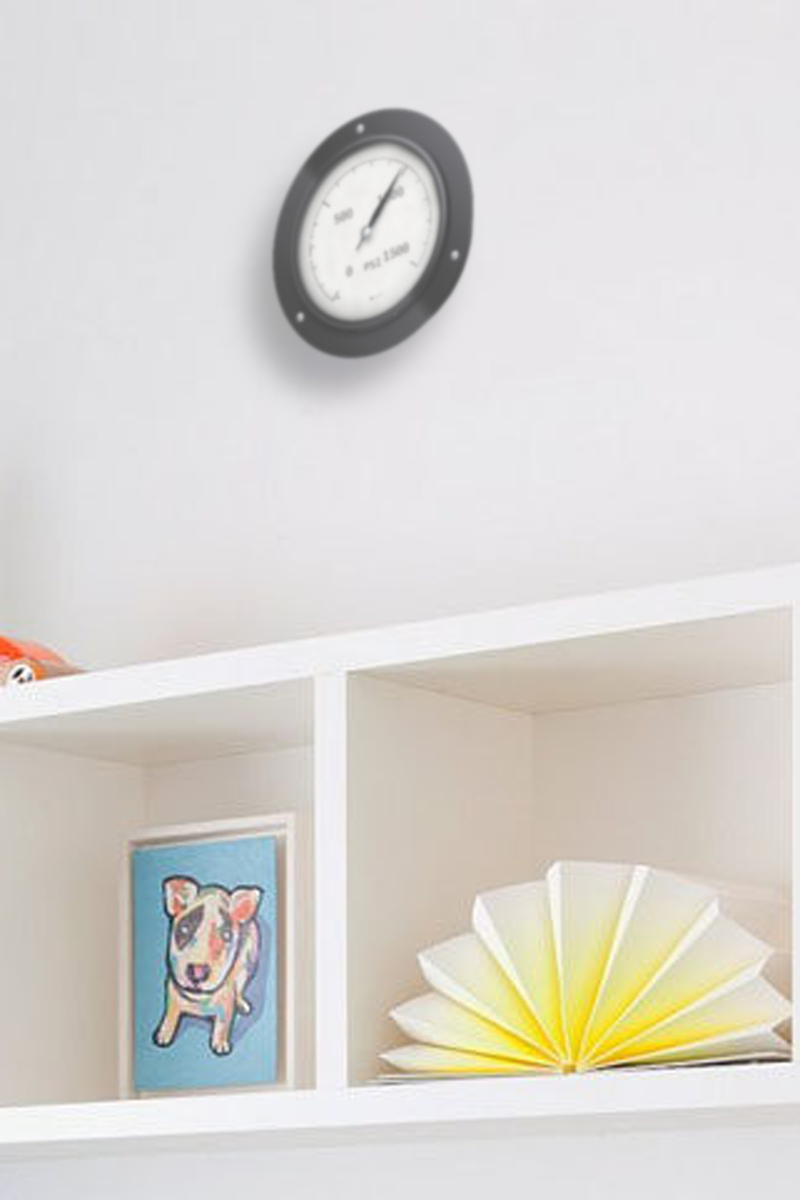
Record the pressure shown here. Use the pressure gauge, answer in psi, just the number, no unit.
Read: 1000
